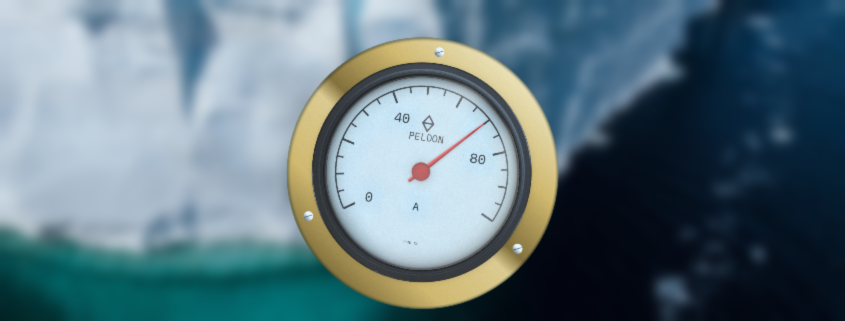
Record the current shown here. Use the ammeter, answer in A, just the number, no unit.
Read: 70
